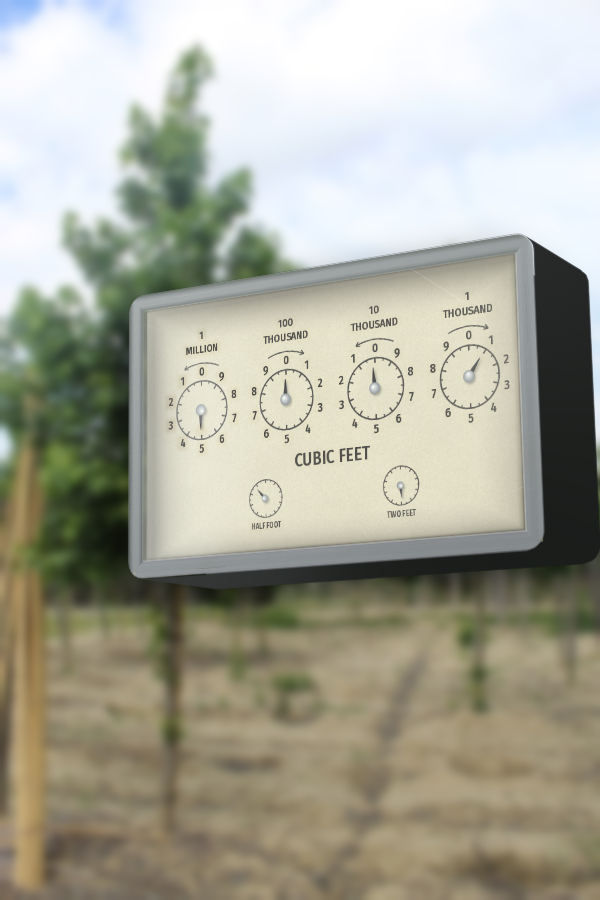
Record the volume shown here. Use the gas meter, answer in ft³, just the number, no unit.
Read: 500100
